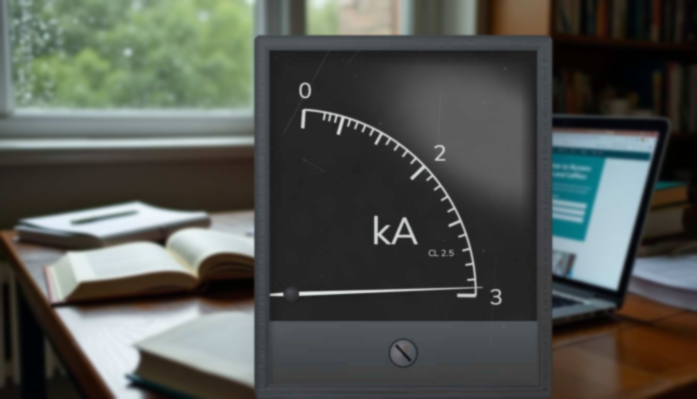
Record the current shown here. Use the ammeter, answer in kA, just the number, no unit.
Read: 2.95
